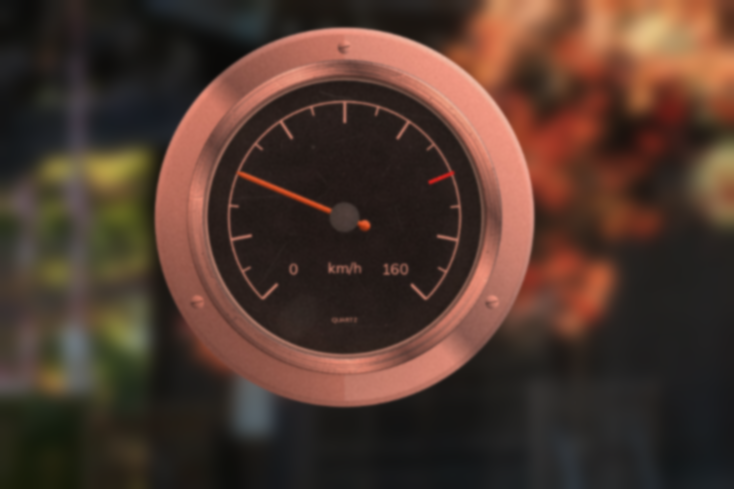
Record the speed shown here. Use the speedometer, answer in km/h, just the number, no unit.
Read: 40
